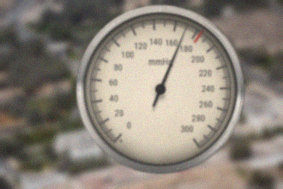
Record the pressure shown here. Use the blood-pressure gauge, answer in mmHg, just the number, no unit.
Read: 170
